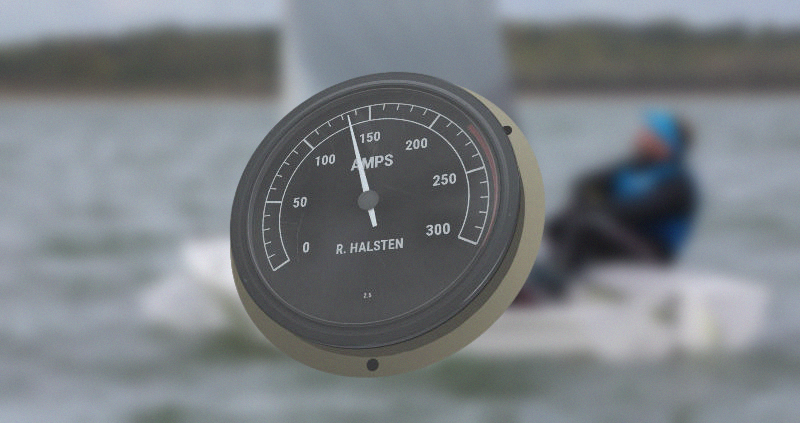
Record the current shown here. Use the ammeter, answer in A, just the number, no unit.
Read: 135
